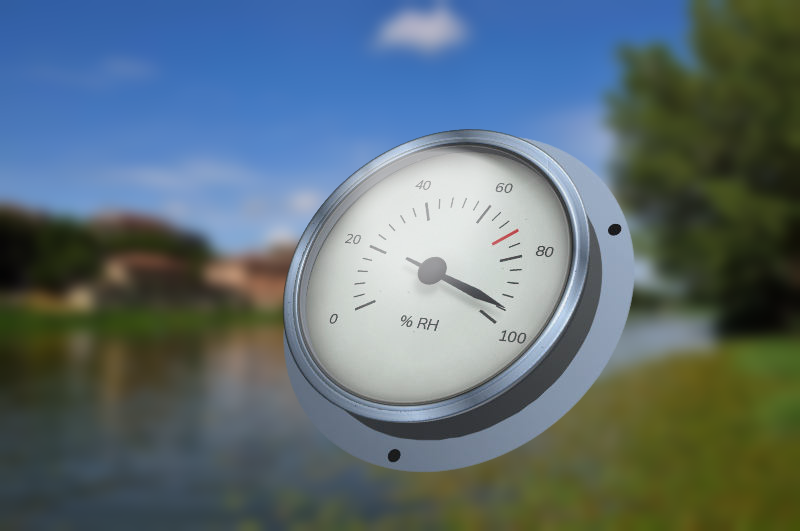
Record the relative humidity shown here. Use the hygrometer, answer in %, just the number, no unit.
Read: 96
